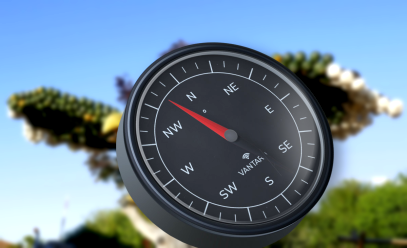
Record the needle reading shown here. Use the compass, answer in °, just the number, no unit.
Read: 340
